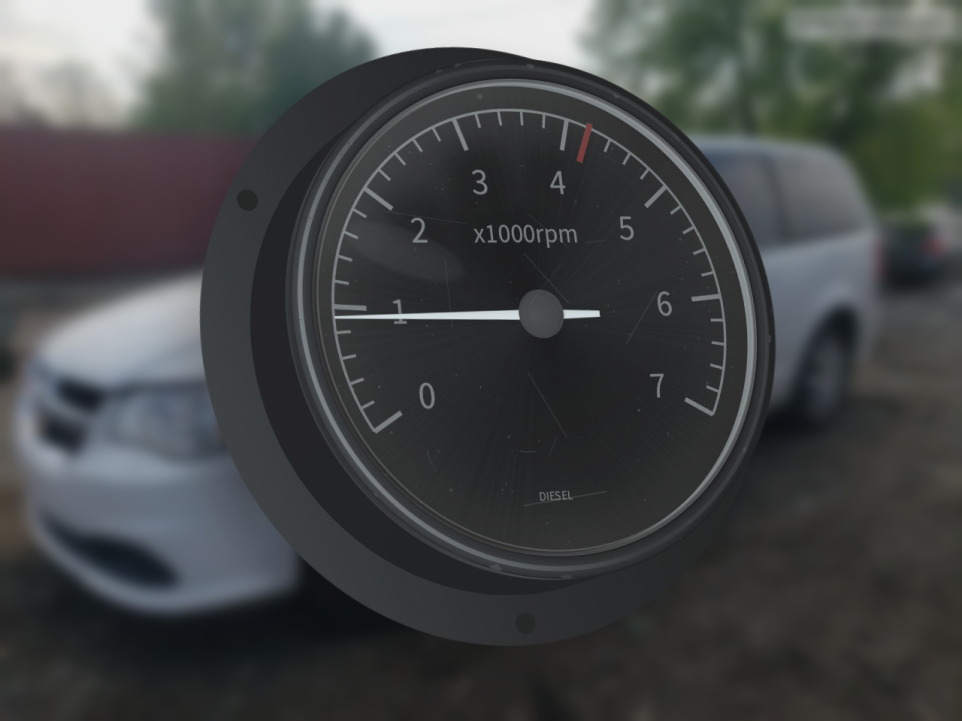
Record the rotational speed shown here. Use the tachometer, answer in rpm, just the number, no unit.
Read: 900
